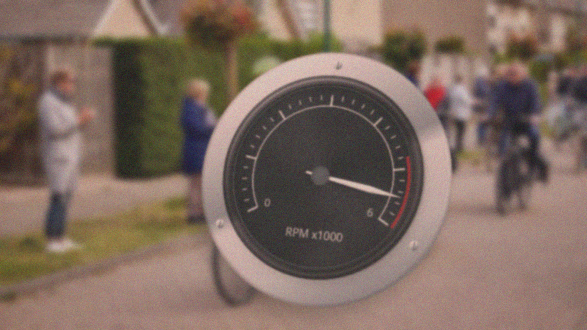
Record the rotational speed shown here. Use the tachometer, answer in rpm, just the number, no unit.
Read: 5500
